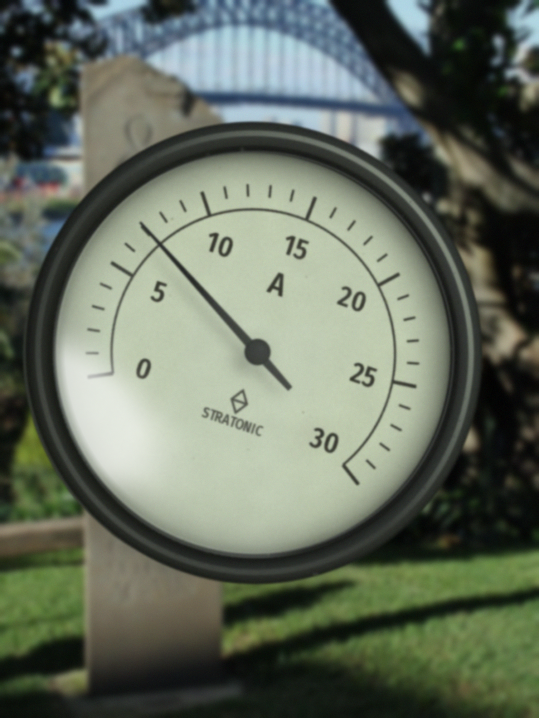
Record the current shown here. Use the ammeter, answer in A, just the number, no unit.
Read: 7
